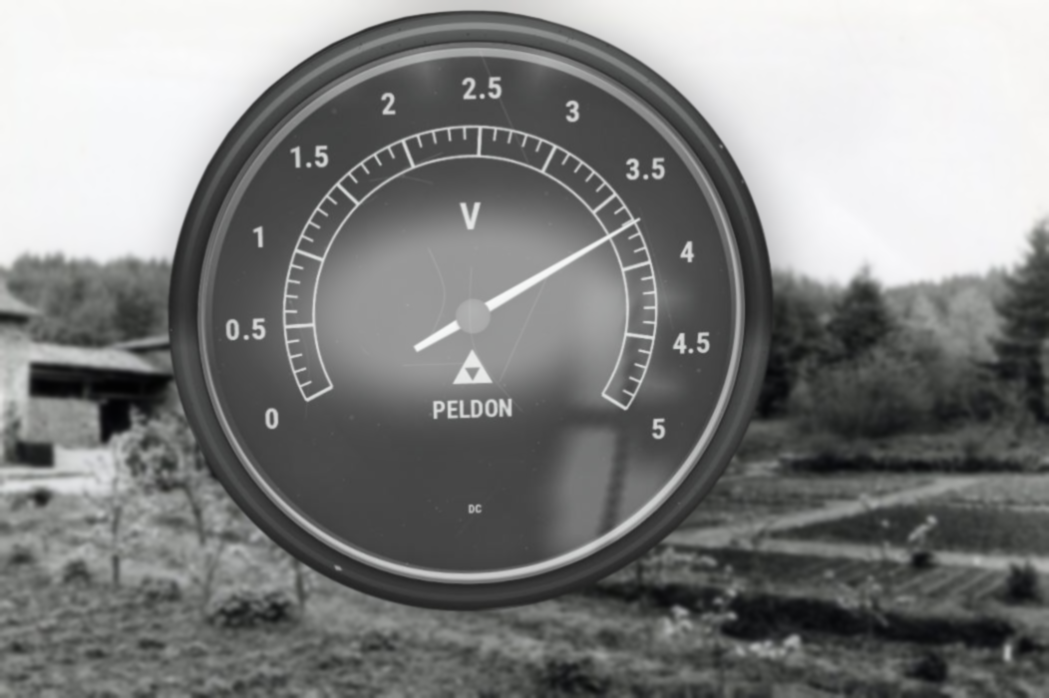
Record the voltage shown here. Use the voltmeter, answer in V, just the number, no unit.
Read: 3.7
